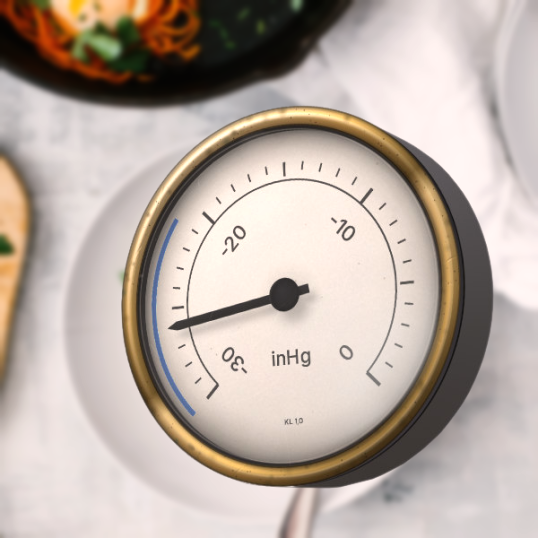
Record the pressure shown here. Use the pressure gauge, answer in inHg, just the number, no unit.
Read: -26
